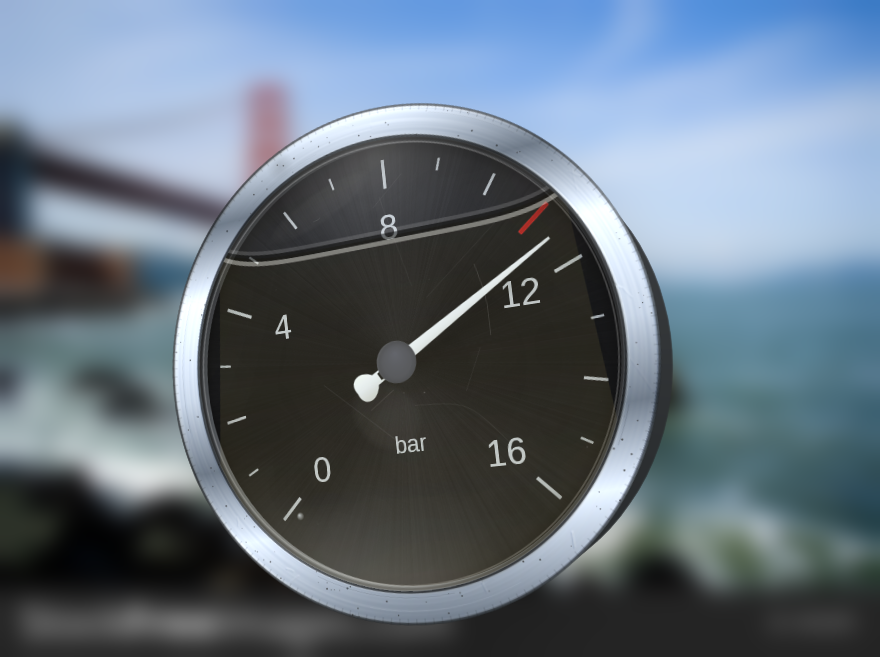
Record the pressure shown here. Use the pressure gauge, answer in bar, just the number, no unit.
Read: 11.5
